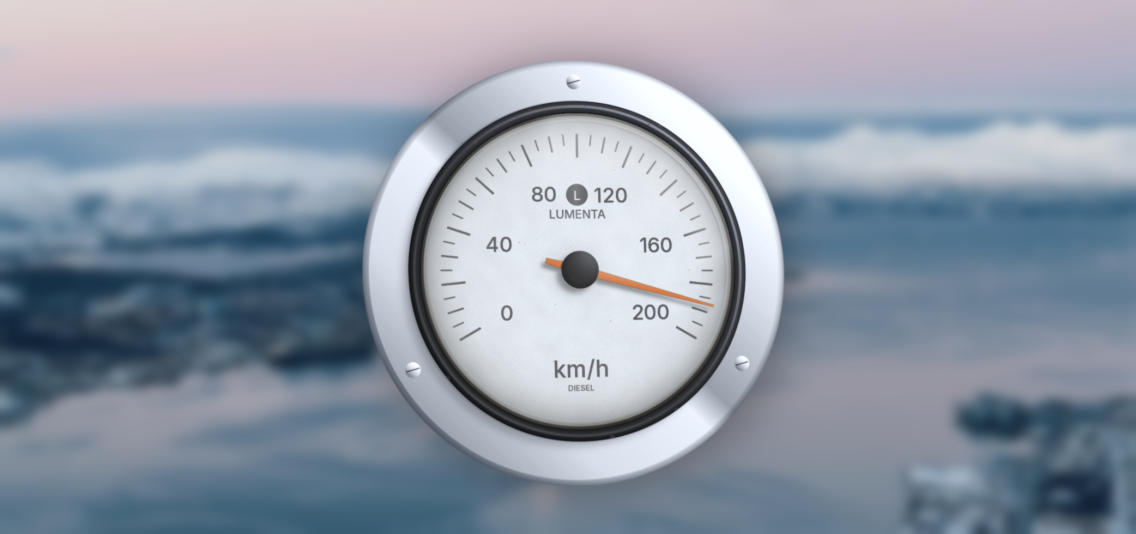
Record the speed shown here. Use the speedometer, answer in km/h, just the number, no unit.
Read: 187.5
